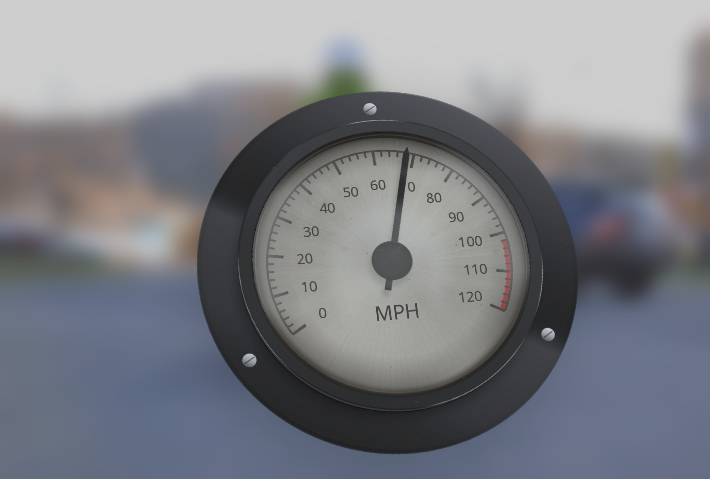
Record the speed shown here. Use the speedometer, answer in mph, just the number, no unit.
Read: 68
